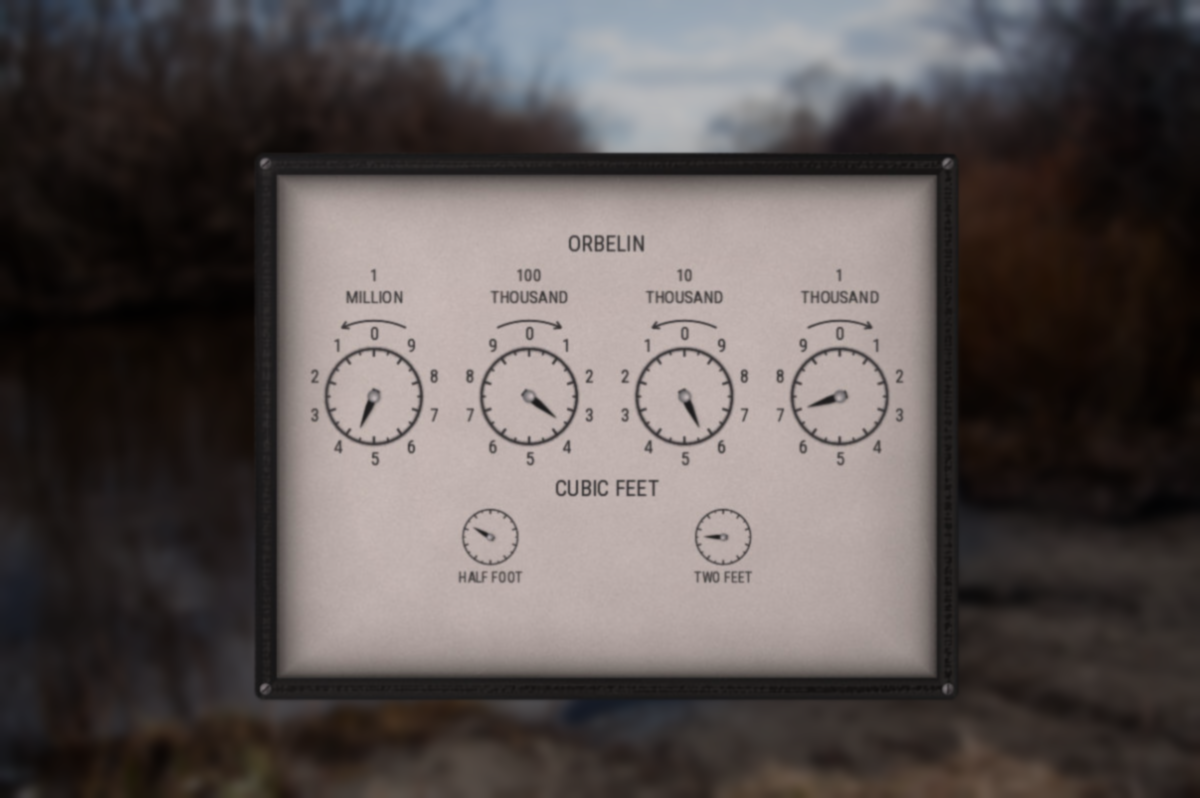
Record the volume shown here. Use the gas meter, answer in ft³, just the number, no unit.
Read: 435700
